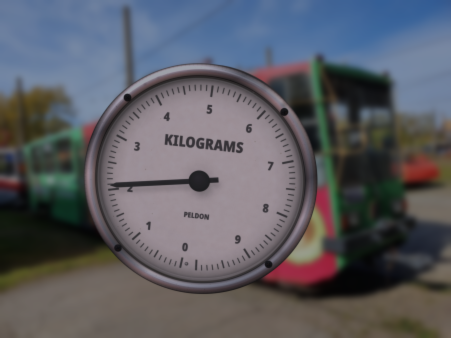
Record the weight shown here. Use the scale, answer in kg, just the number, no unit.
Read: 2.1
